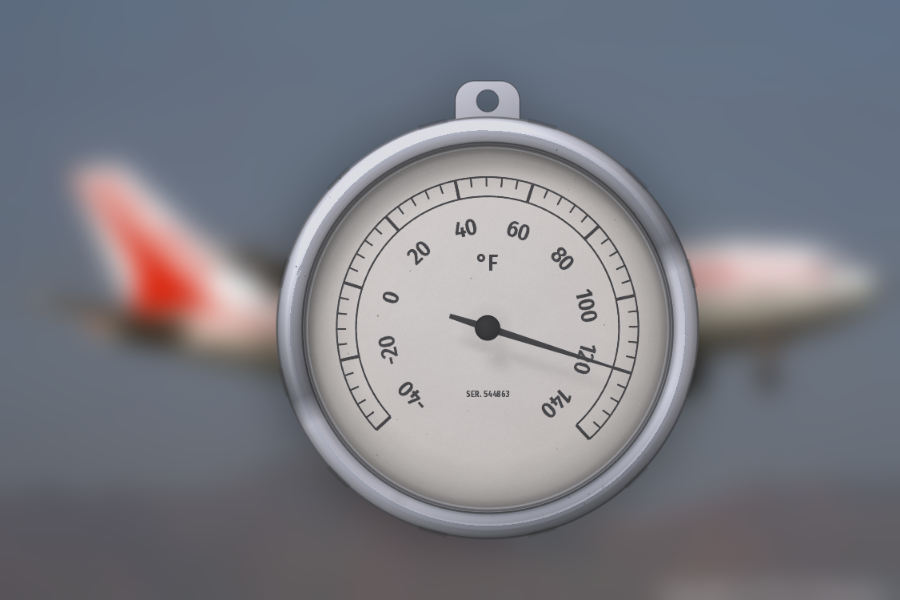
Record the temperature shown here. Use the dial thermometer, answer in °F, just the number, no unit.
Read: 120
